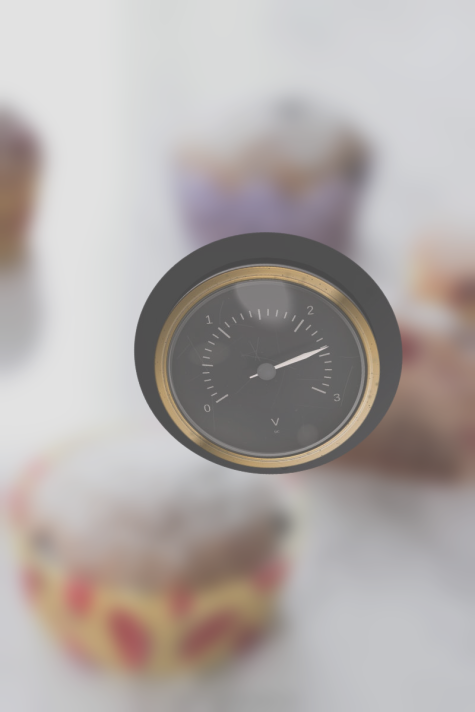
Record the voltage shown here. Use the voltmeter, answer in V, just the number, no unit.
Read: 2.4
